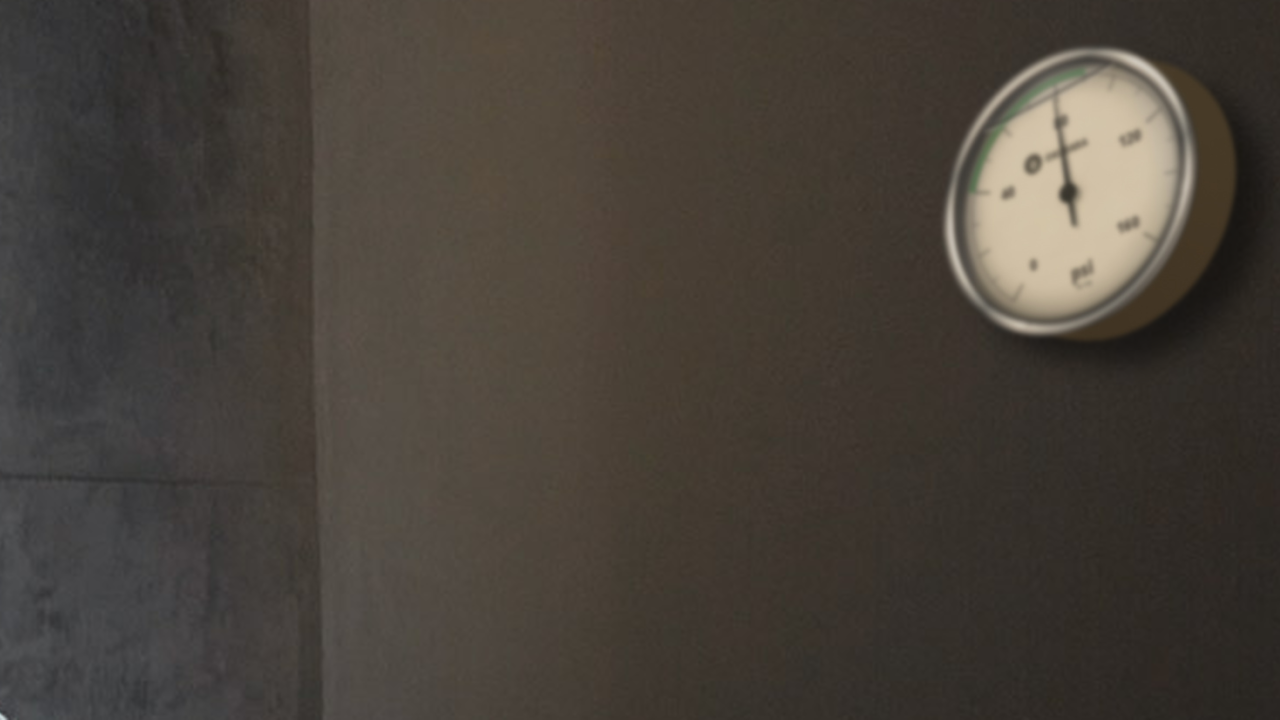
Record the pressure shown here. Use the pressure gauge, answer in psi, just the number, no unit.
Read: 80
